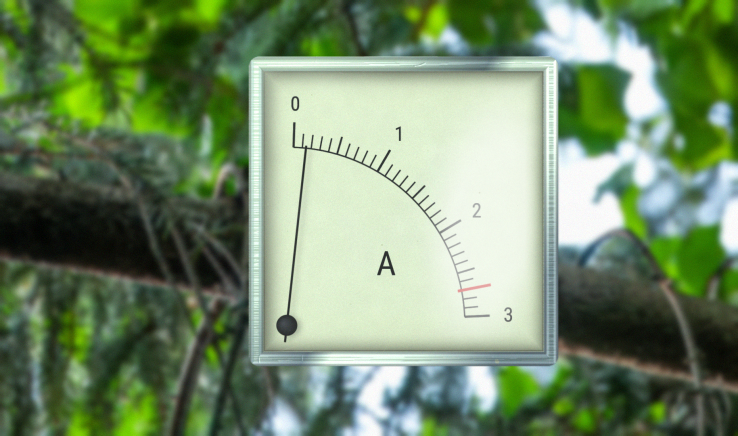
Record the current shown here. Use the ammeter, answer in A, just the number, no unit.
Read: 0.15
